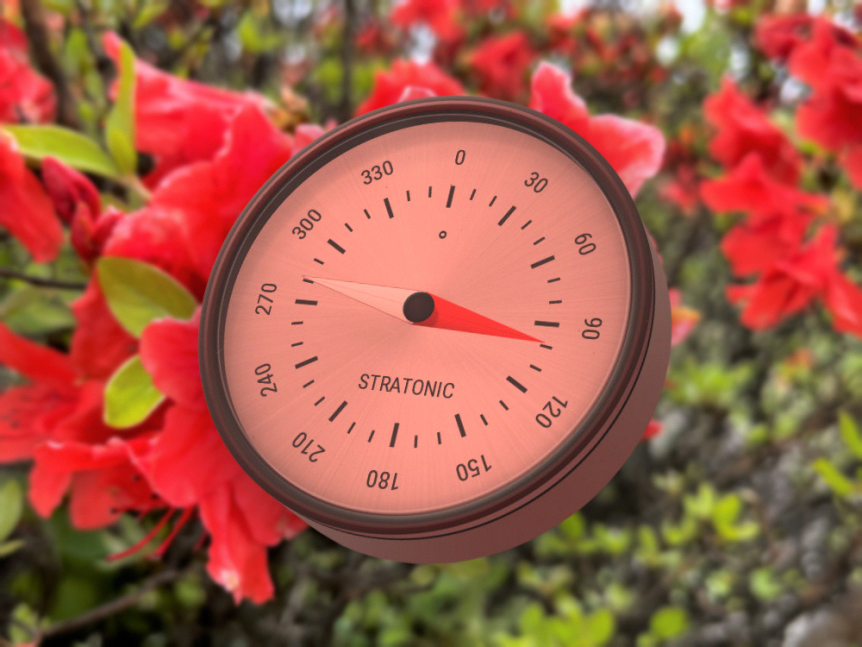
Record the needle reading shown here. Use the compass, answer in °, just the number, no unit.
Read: 100
